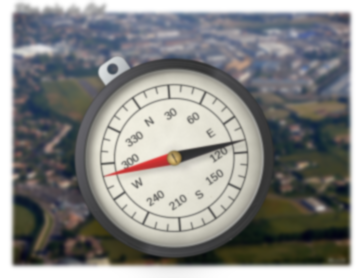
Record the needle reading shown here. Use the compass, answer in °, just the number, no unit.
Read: 290
